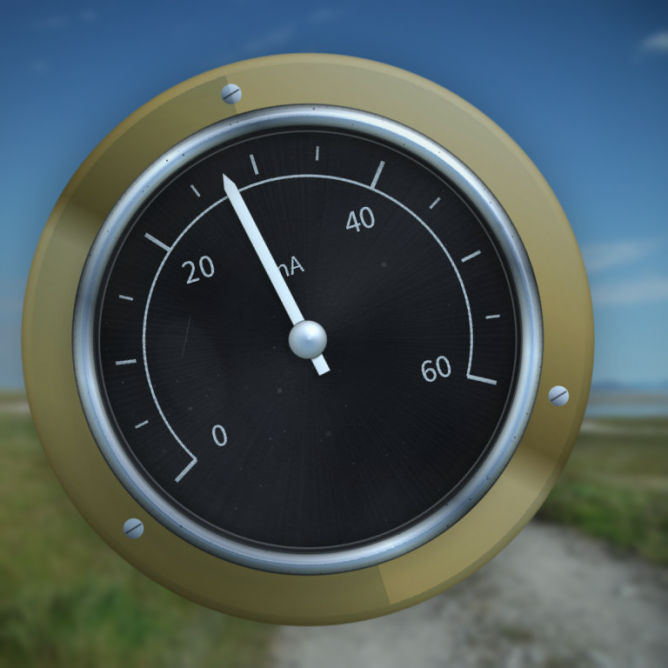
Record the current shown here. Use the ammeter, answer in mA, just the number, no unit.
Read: 27.5
